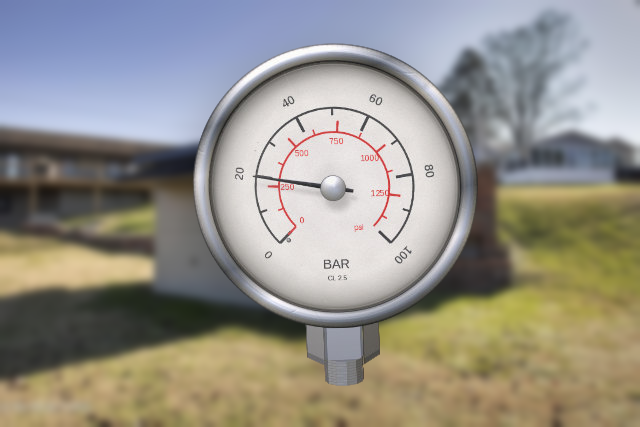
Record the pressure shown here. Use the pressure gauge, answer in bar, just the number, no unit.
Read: 20
